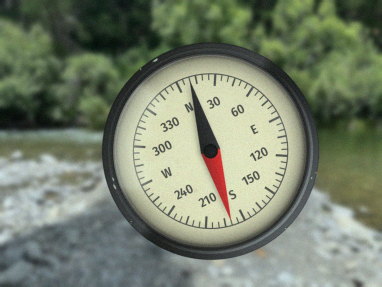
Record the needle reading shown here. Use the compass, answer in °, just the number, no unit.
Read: 190
